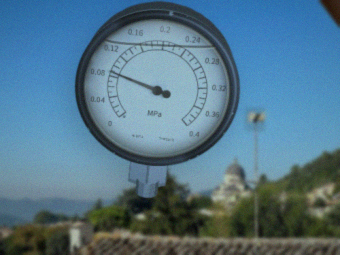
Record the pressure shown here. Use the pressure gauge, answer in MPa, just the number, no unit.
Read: 0.09
